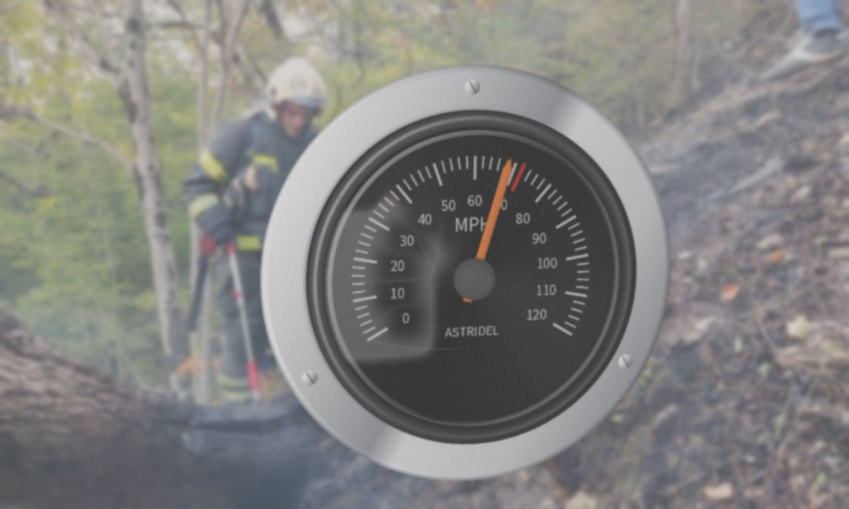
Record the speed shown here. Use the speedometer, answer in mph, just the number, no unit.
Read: 68
